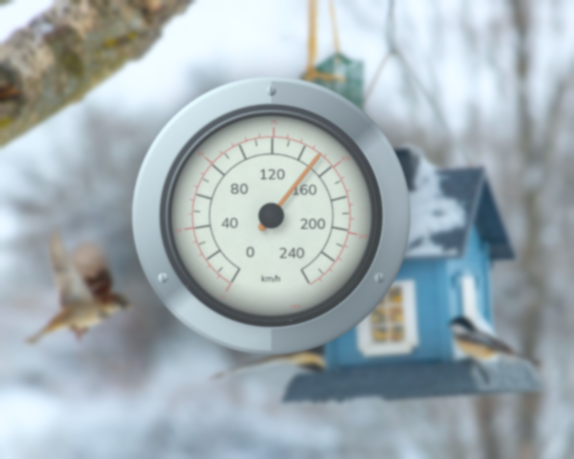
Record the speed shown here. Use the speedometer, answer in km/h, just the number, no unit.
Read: 150
